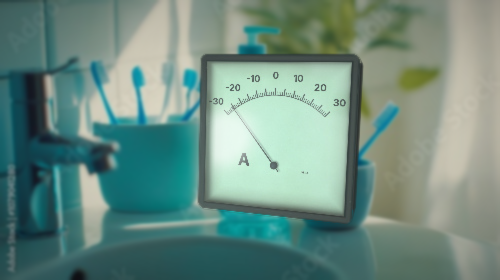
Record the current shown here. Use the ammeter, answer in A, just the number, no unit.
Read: -25
